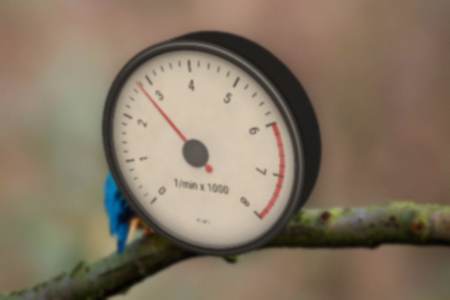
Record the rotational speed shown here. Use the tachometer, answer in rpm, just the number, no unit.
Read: 2800
